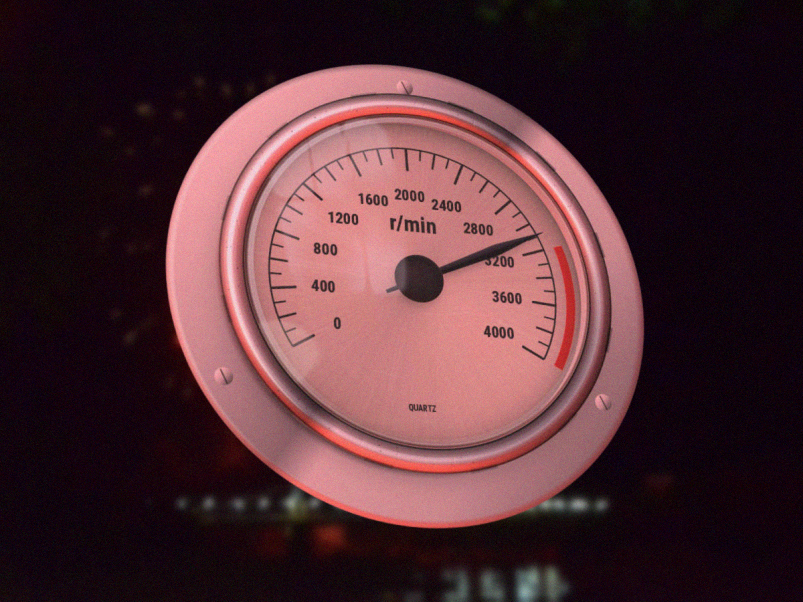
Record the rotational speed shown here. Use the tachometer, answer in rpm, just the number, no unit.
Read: 3100
